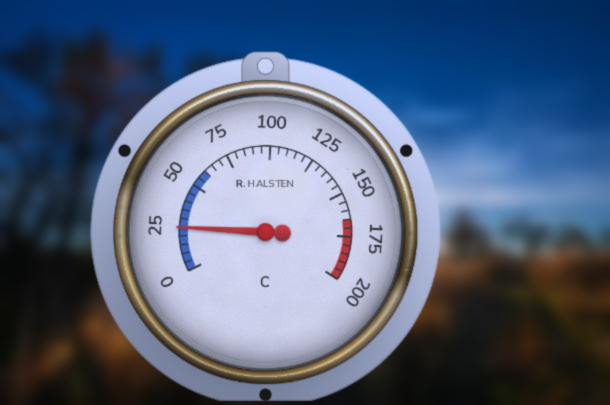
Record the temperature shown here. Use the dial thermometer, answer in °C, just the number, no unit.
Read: 25
